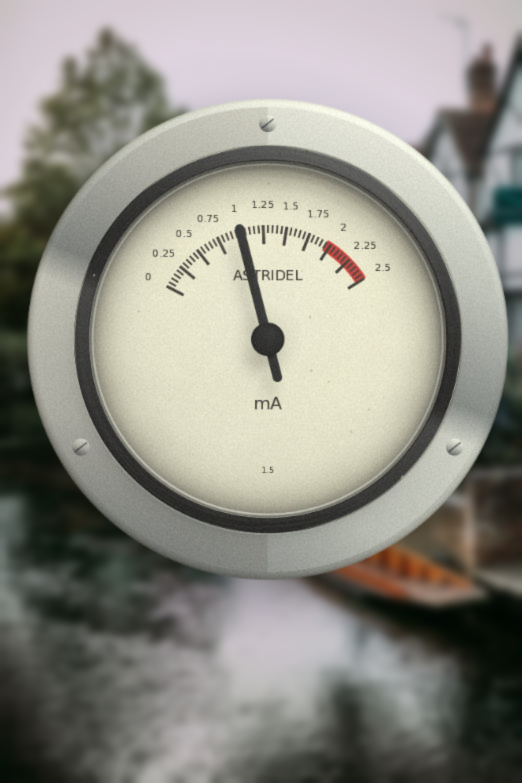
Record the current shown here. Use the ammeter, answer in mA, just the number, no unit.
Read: 1
